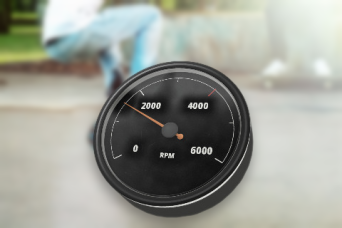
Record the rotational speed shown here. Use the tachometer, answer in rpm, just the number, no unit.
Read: 1500
